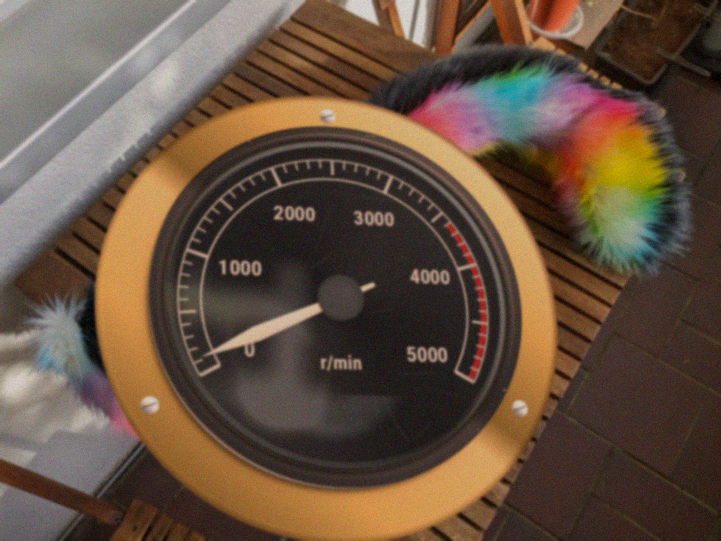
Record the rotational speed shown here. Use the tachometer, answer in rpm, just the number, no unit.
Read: 100
